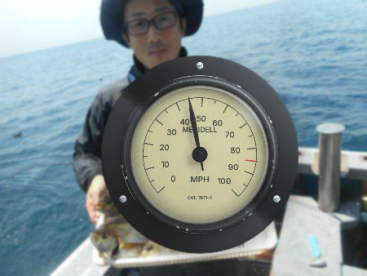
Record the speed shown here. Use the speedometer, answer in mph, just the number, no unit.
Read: 45
